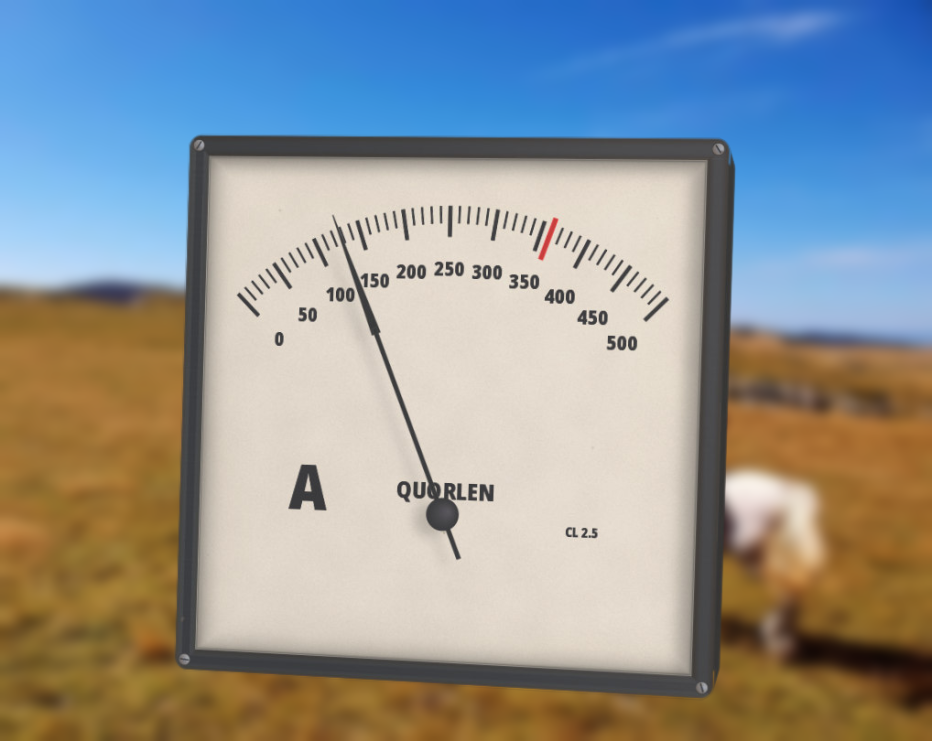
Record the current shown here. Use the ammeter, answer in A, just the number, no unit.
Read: 130
